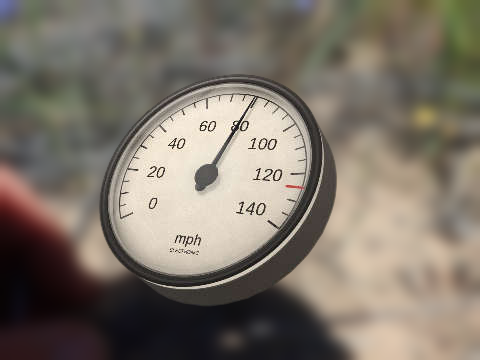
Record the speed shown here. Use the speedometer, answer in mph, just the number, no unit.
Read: 80
